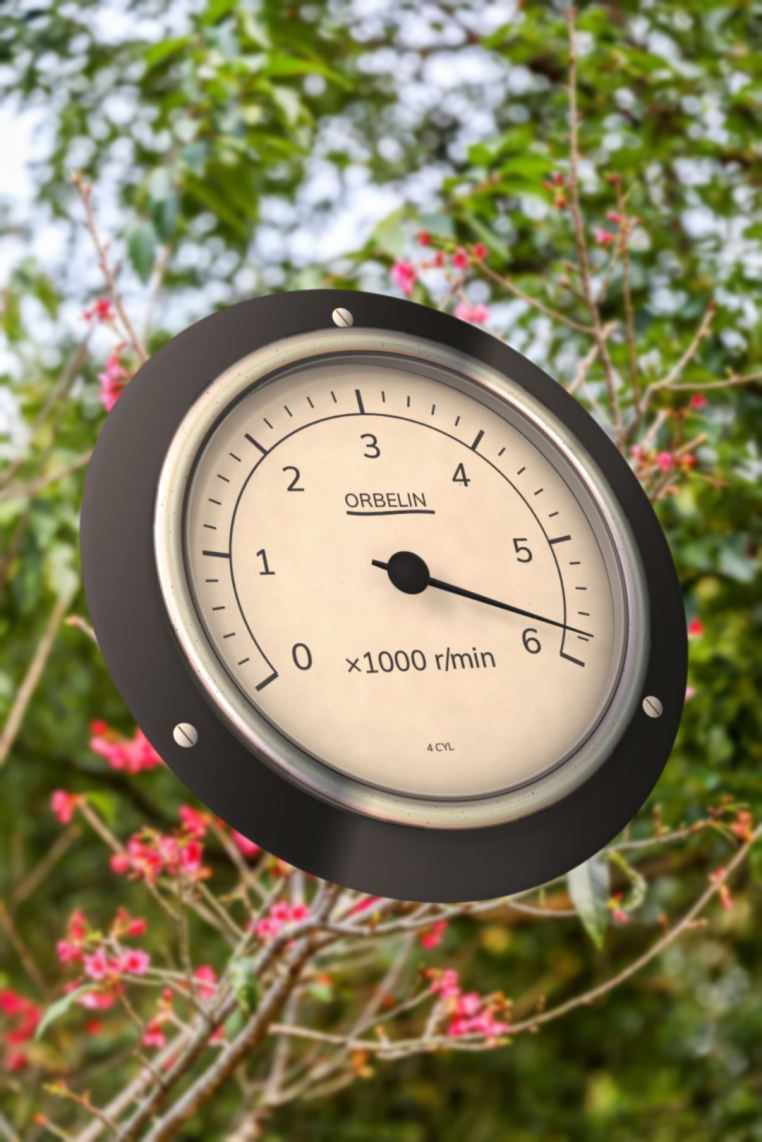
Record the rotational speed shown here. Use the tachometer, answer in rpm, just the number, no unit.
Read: 5800
